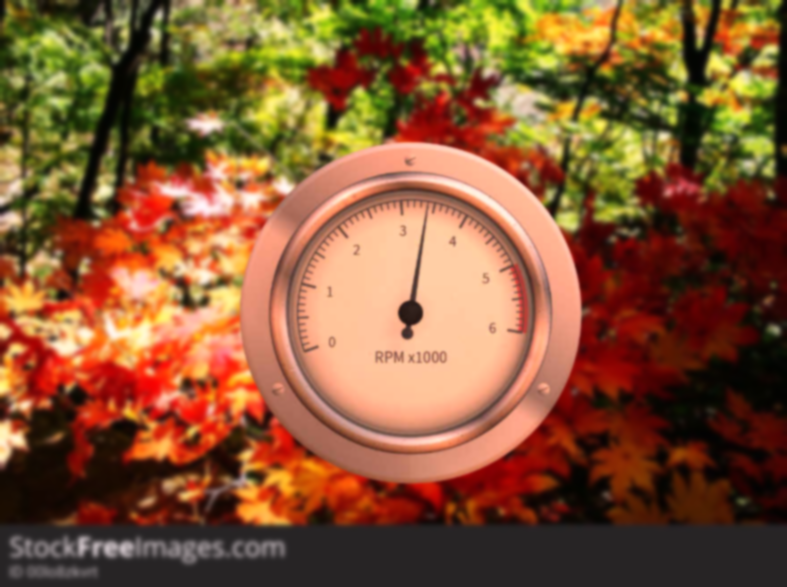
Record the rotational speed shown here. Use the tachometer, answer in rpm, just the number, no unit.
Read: 3400
